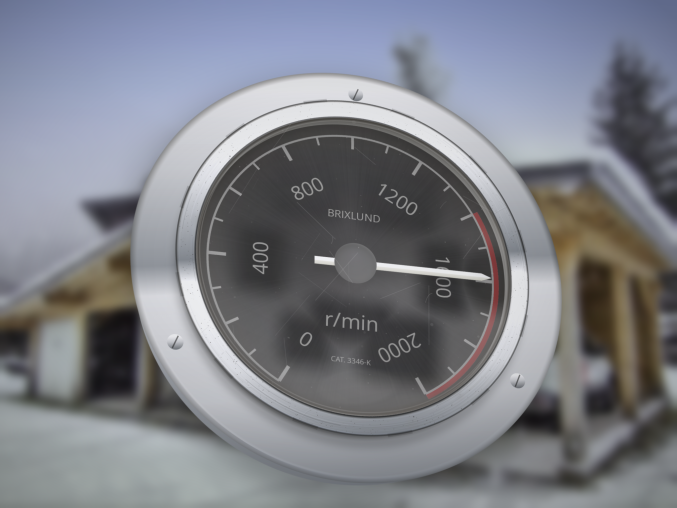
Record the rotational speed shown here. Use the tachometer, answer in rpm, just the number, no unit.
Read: 1600
